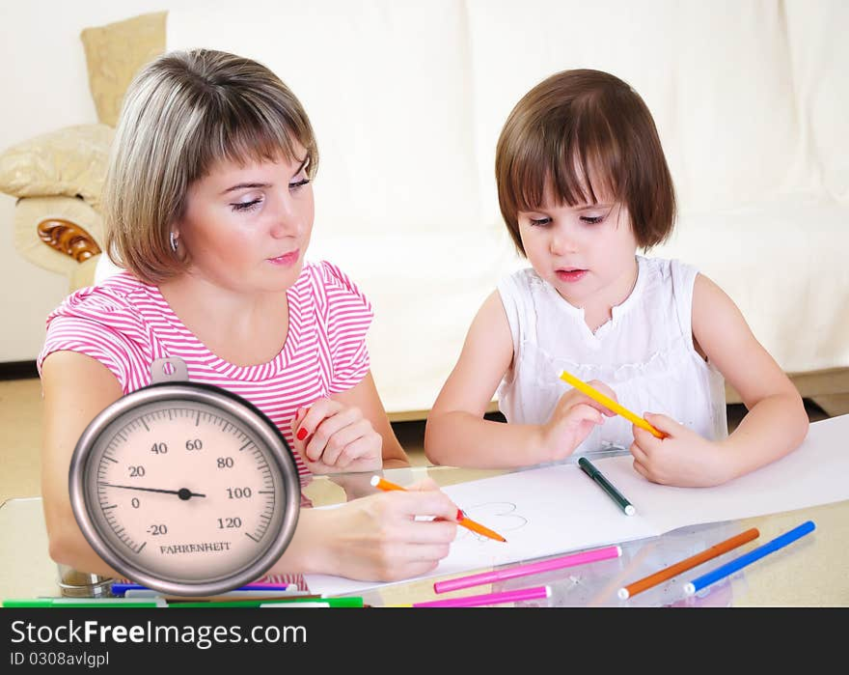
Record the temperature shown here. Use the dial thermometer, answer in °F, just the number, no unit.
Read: 10
